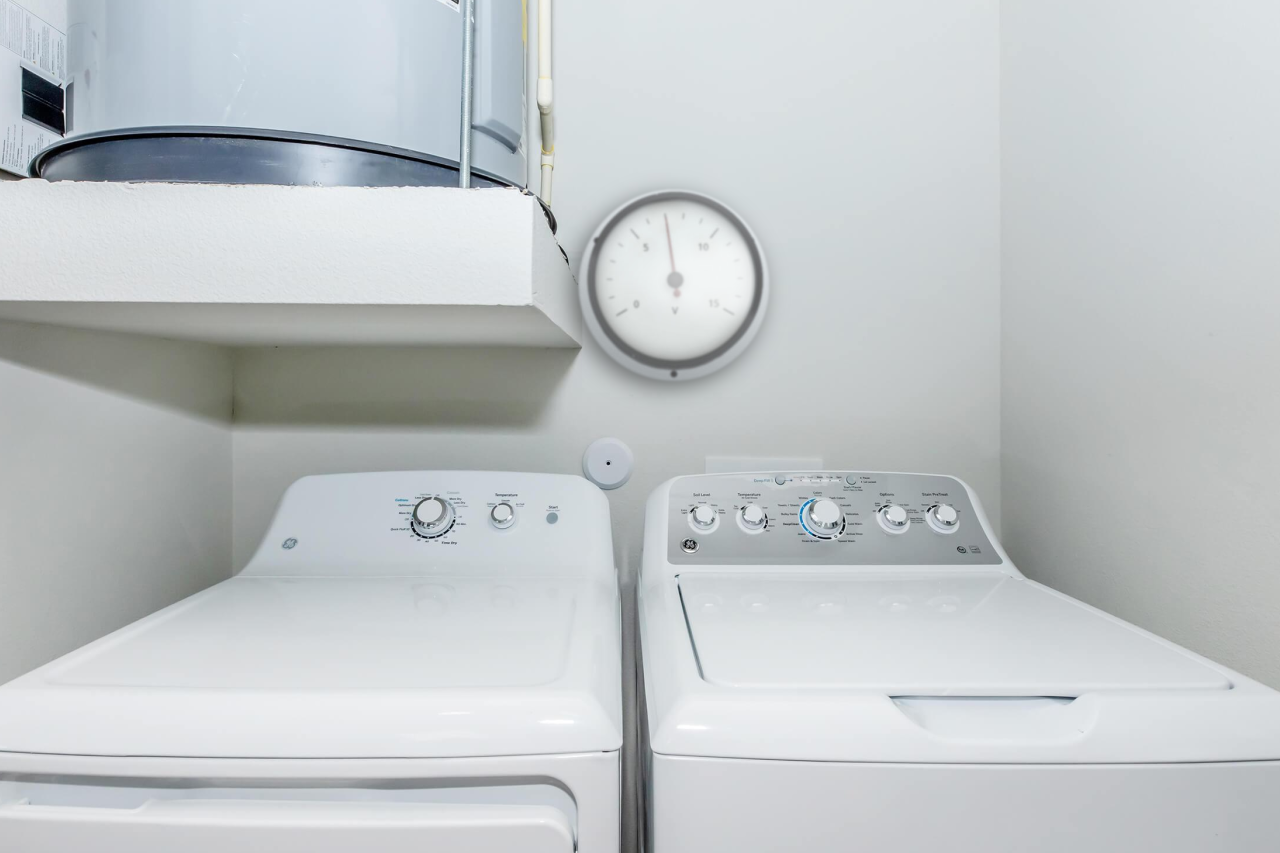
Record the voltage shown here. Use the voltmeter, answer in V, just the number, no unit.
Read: 7
